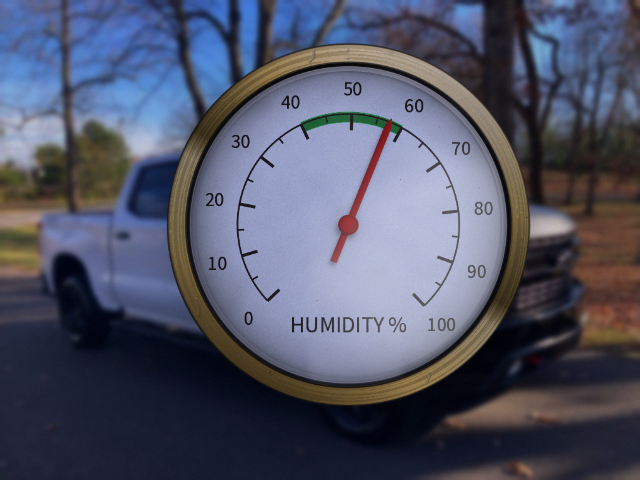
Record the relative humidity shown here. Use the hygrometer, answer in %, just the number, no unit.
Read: 57.5
